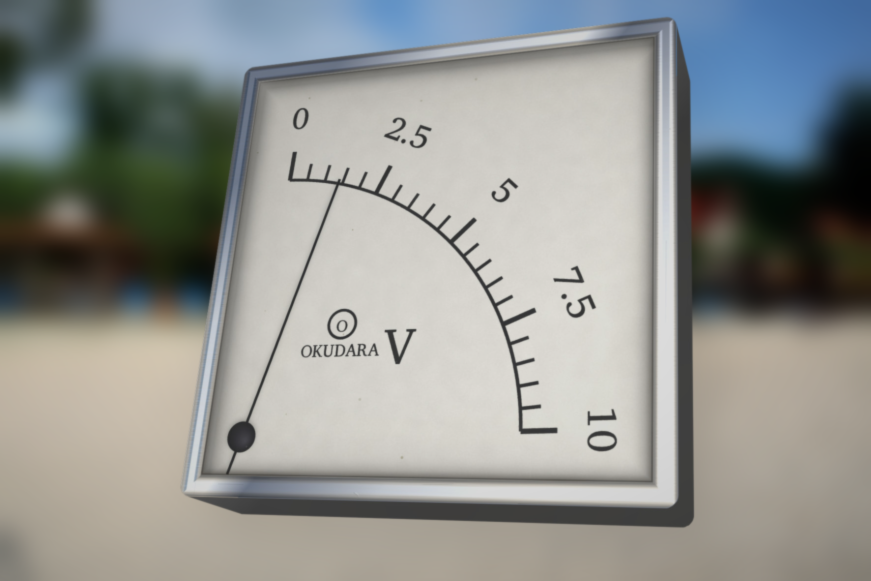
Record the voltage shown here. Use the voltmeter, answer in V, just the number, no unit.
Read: 1.5
